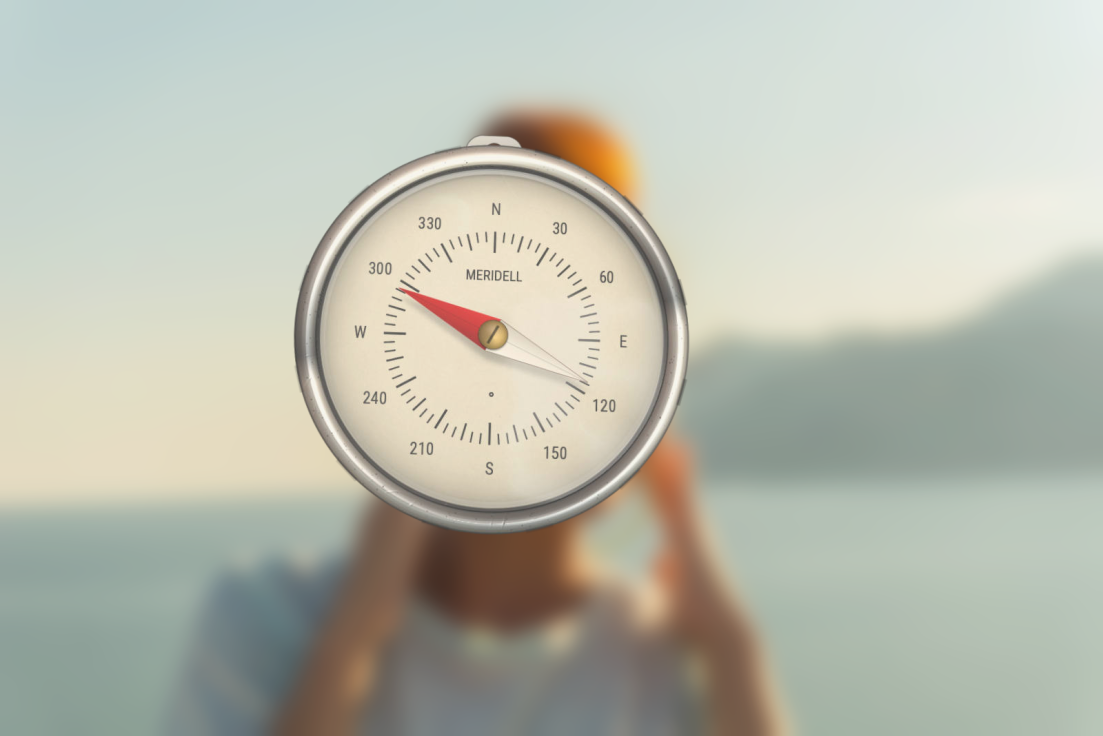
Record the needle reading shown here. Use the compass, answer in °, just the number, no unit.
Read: 295
